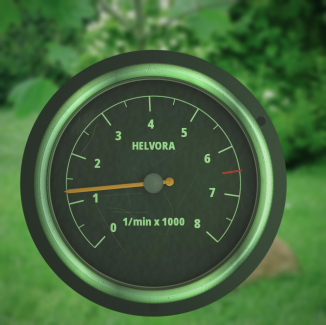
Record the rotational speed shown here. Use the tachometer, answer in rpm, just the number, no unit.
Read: 1250
